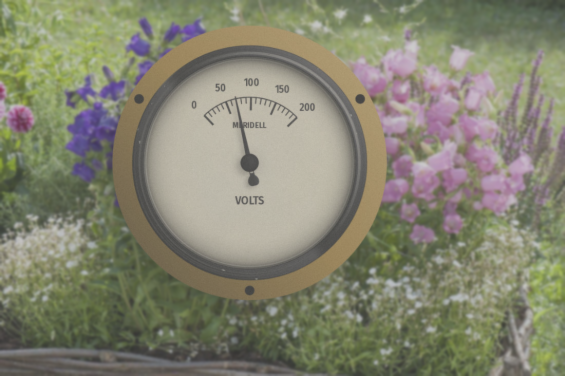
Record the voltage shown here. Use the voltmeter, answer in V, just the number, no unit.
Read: 70
